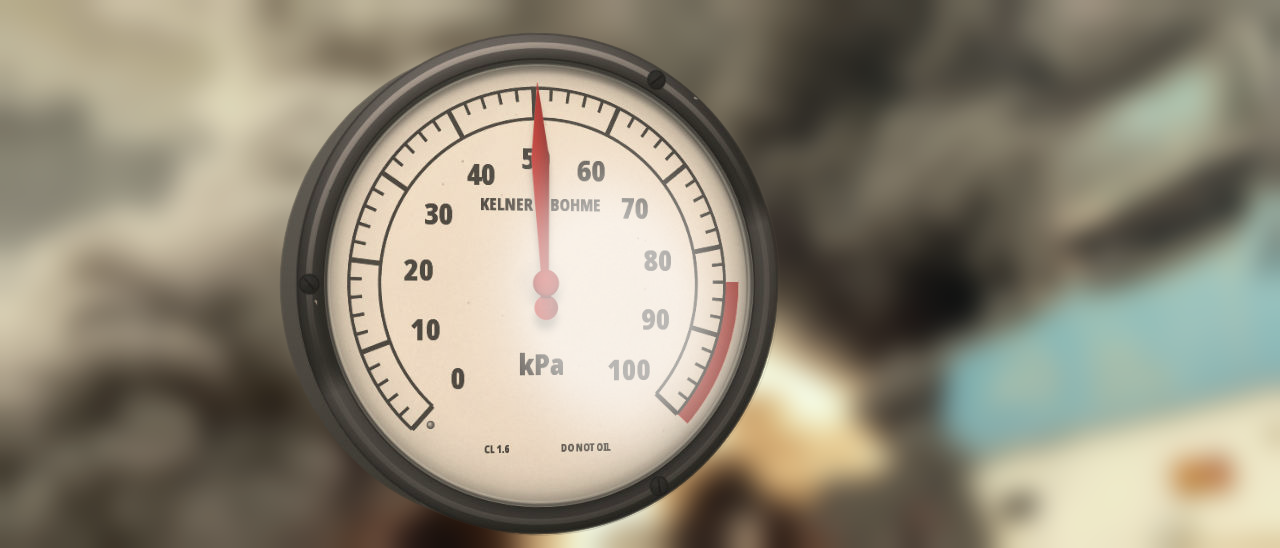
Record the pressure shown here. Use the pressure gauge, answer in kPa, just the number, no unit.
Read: 50
